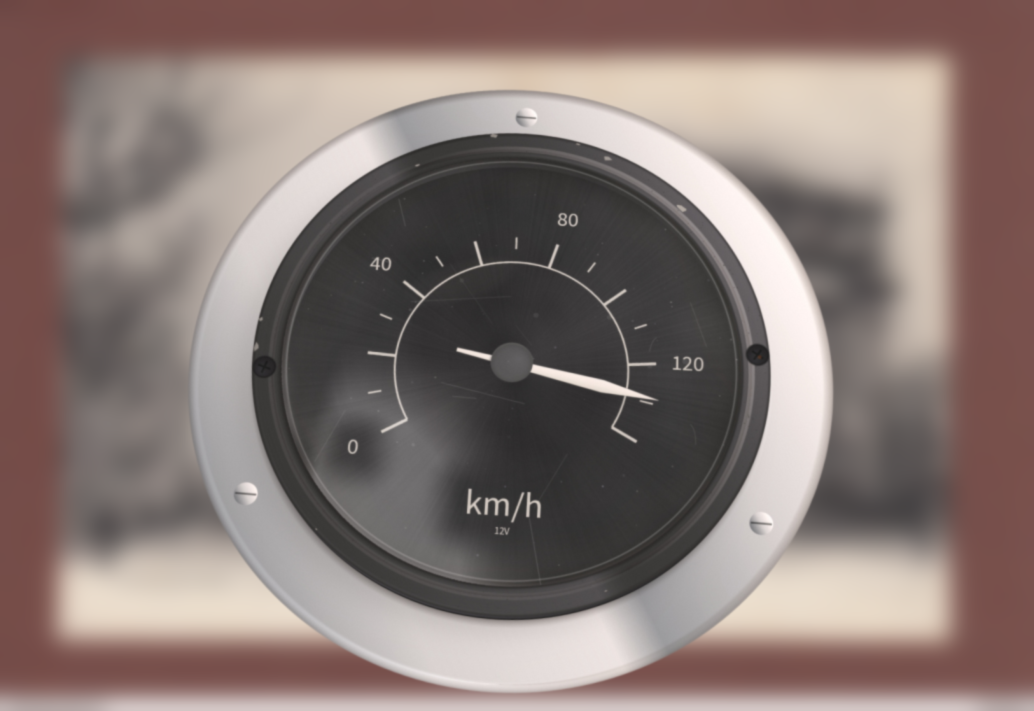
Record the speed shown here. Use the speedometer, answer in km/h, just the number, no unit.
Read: 130
